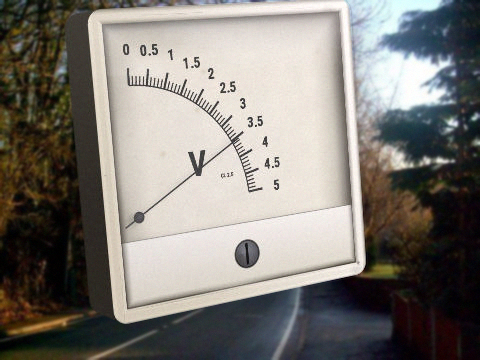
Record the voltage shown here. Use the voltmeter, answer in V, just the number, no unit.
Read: 3.5
